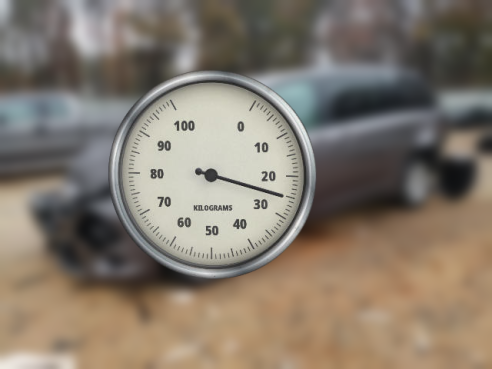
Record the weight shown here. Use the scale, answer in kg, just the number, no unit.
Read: 25
